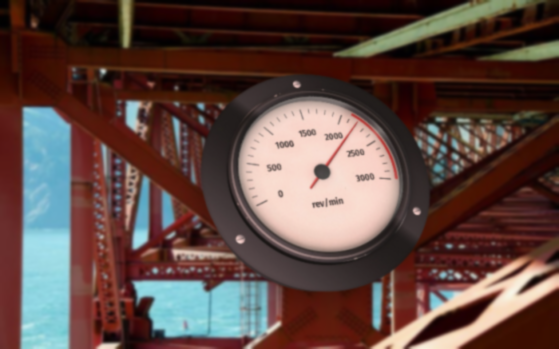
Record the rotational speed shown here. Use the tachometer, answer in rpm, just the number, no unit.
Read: 2200
